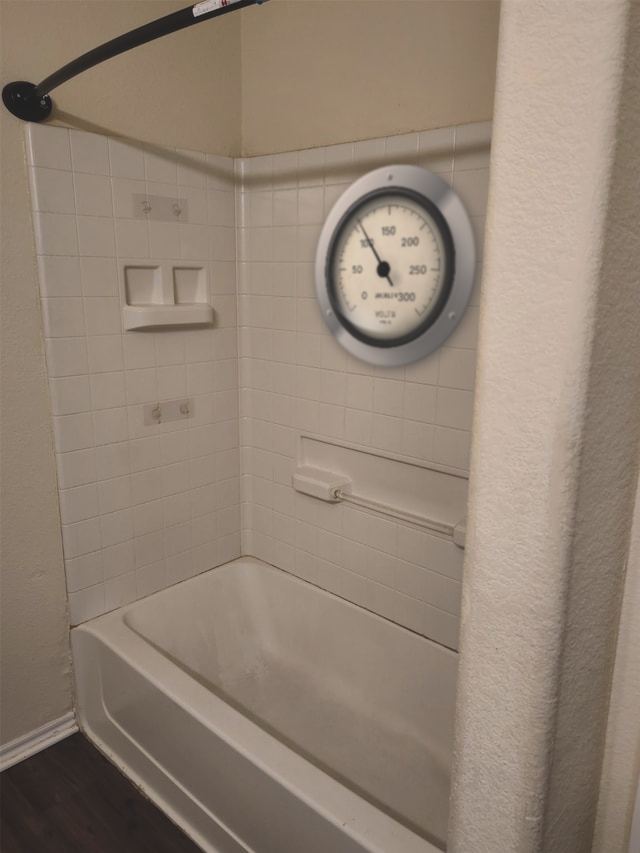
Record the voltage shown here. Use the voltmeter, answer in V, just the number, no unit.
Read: 110
